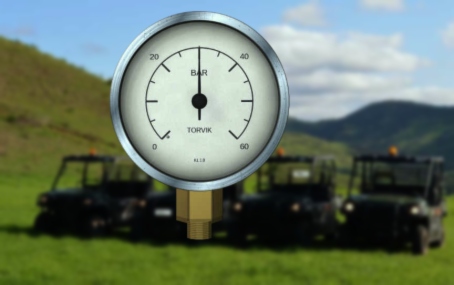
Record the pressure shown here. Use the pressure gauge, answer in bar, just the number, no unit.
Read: 30
